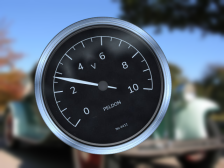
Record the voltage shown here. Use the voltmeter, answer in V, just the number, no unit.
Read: 2.75
